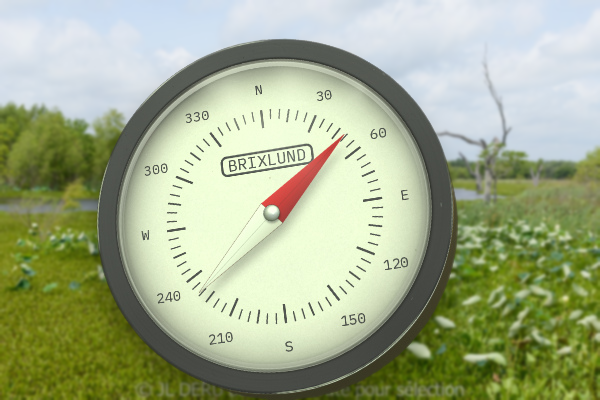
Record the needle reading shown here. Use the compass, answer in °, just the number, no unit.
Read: 50
